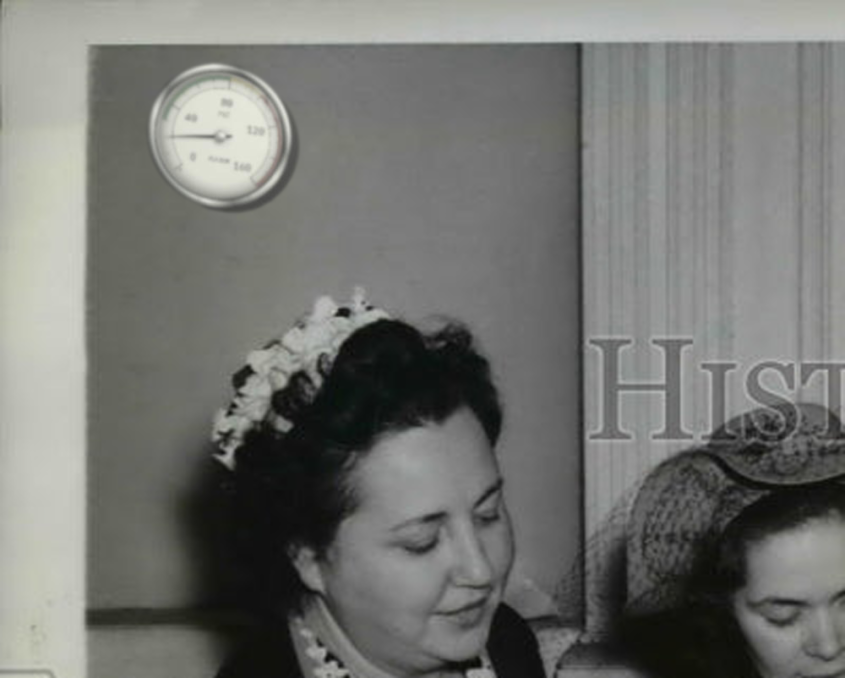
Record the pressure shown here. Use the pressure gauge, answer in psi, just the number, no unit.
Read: 20
